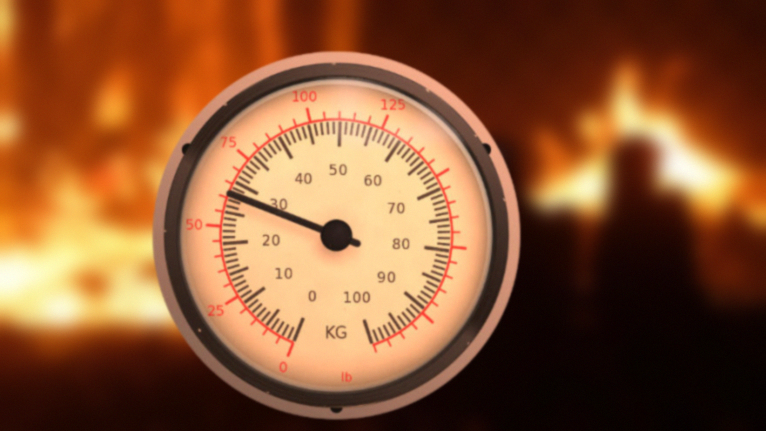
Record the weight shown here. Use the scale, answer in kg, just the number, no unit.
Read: 28
